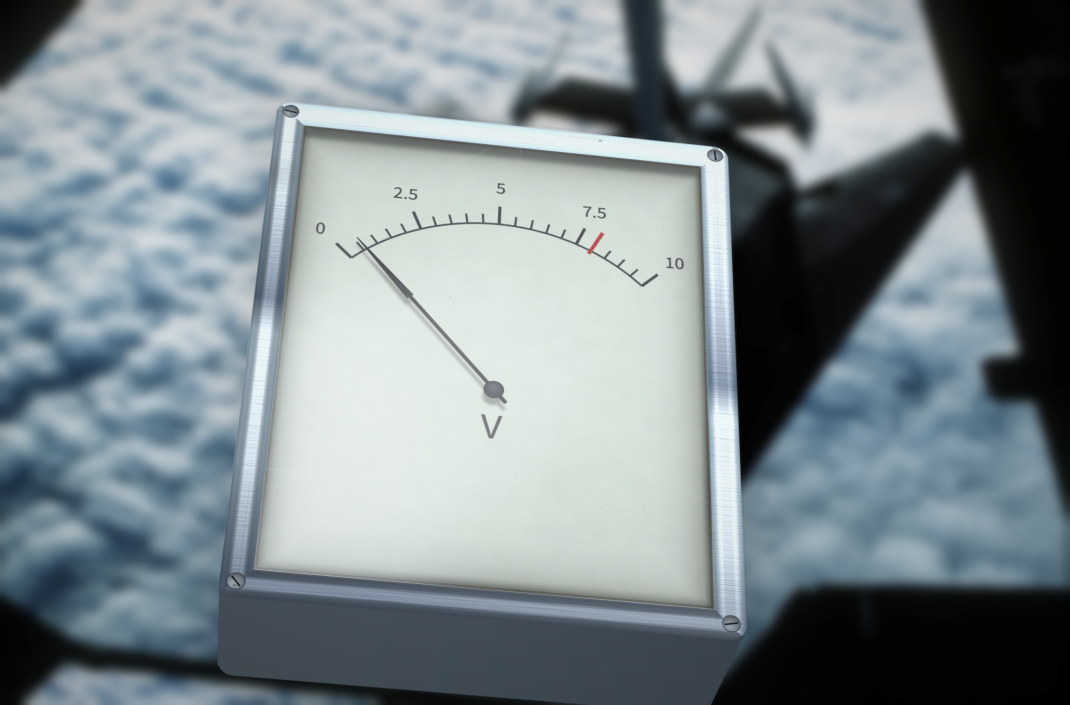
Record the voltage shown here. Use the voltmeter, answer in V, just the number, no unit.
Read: 0.5
